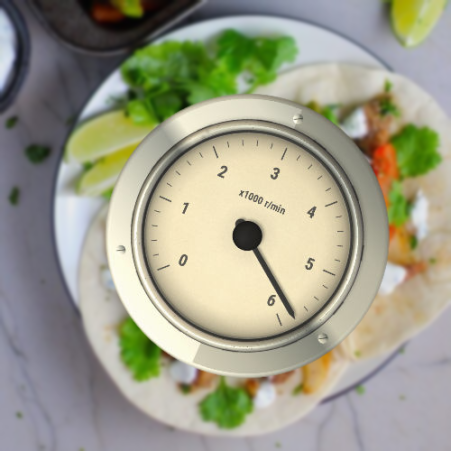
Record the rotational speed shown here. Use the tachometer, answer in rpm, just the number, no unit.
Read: 5800
